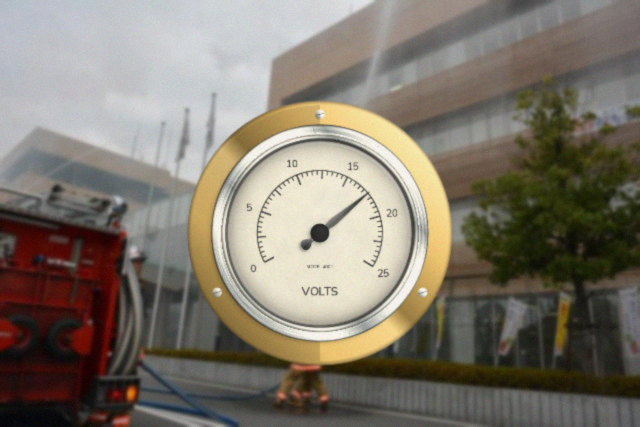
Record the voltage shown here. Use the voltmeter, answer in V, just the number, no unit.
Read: 17.5
